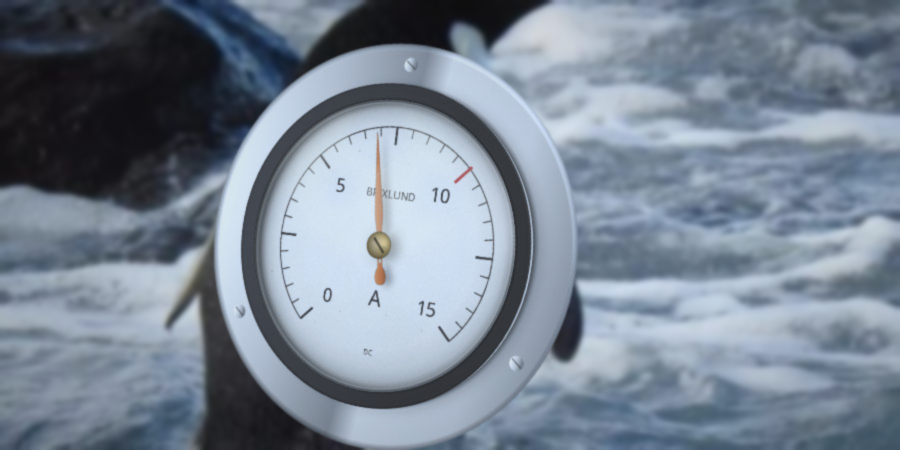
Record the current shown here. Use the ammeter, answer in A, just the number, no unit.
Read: 7
